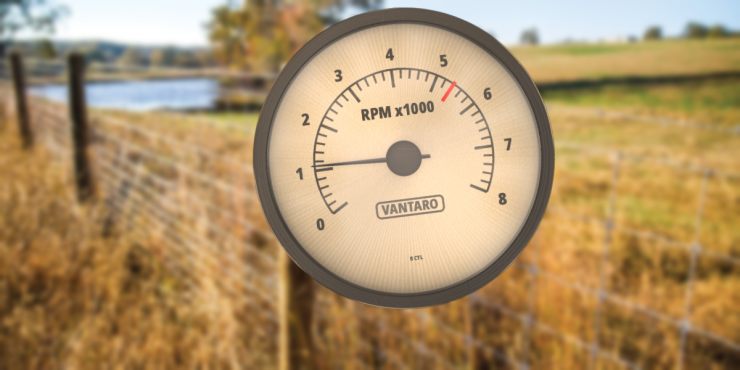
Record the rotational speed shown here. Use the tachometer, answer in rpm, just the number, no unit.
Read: 1100
